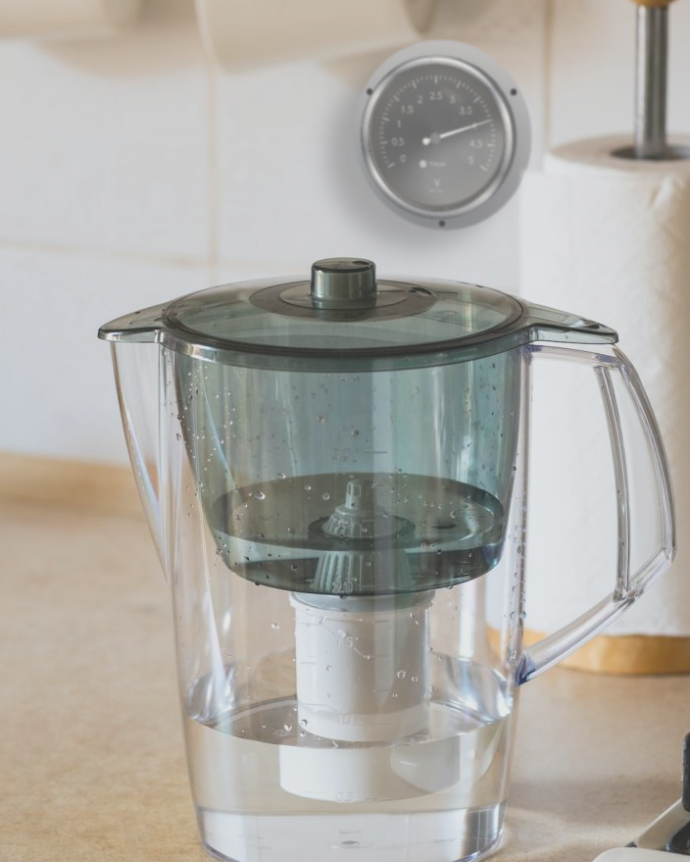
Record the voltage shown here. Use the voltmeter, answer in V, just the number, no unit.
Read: 4
